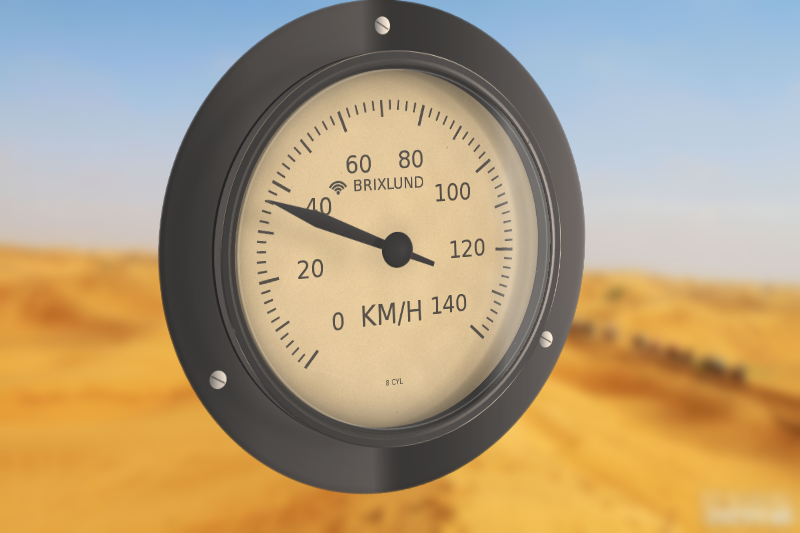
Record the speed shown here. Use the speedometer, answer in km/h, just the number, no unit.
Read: 36
